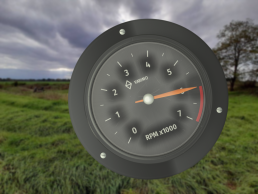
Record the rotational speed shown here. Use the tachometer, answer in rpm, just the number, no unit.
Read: 6000
